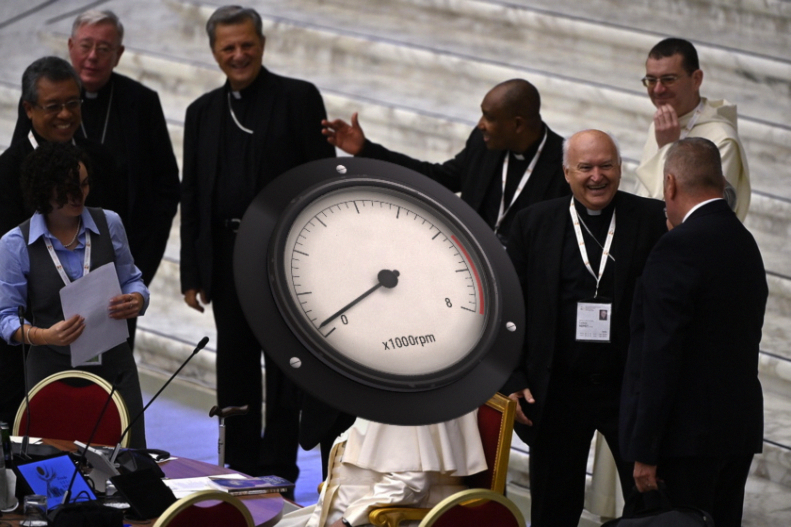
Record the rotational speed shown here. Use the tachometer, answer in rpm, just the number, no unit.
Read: 200
